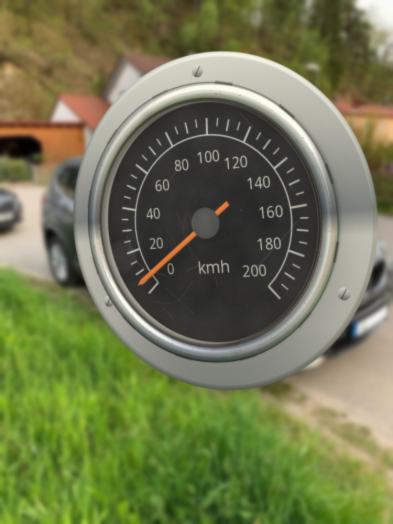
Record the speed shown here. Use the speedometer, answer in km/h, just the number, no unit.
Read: 5
